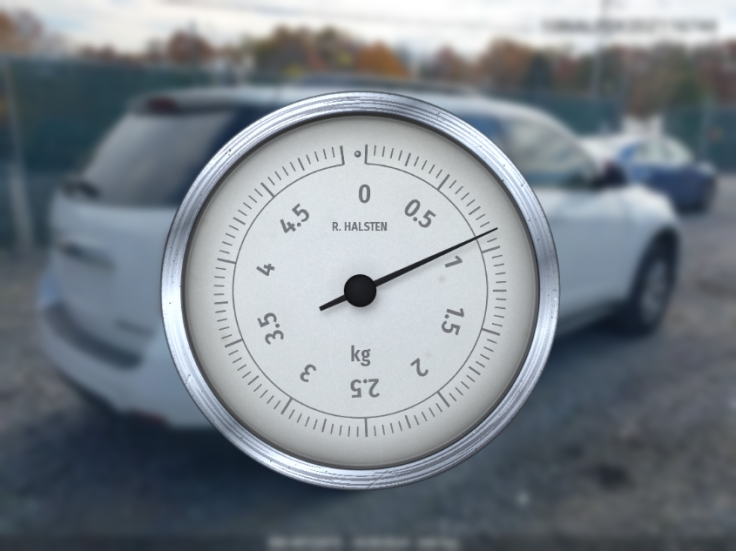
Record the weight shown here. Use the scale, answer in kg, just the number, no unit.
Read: 0.9
